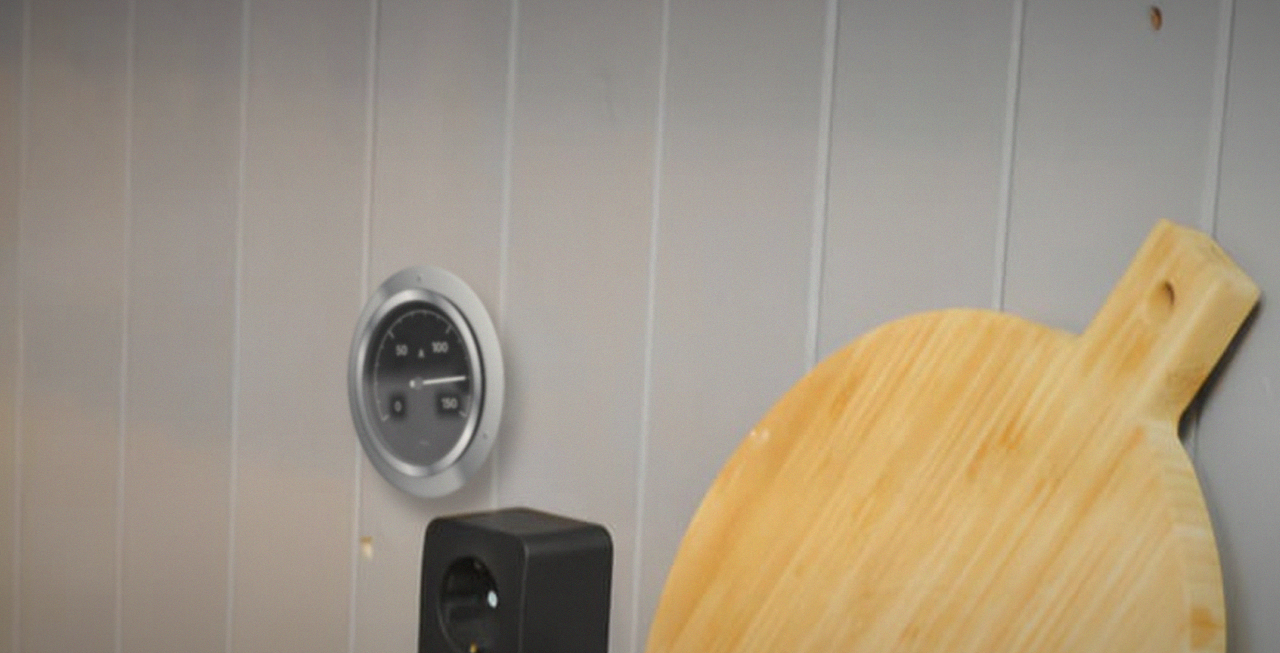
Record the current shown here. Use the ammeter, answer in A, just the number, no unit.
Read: 130
